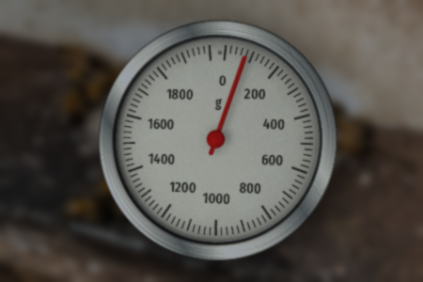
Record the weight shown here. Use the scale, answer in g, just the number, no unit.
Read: 80
